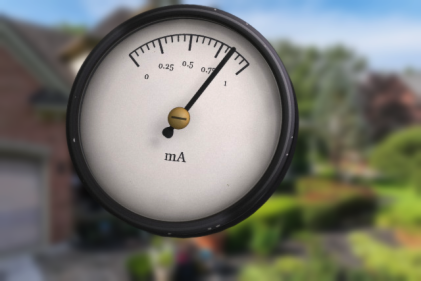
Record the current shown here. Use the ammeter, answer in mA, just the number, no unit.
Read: 0.85
